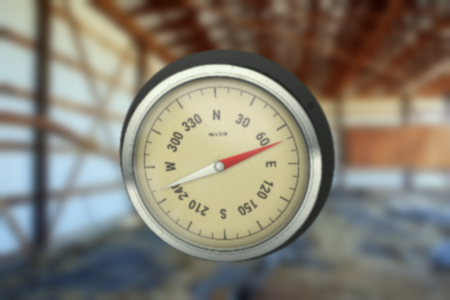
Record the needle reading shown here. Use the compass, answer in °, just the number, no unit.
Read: 70
